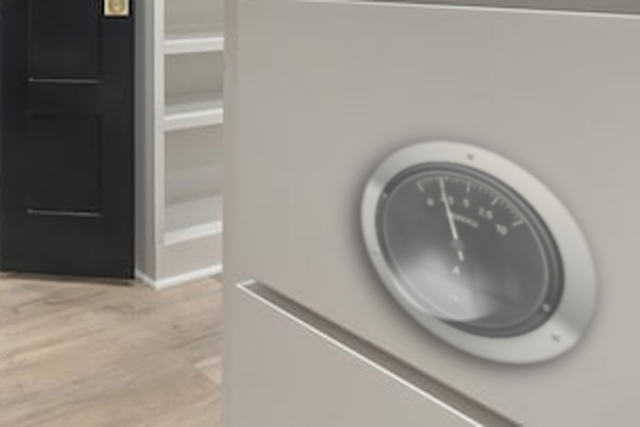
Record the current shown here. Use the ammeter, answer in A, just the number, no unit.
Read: 2.5
